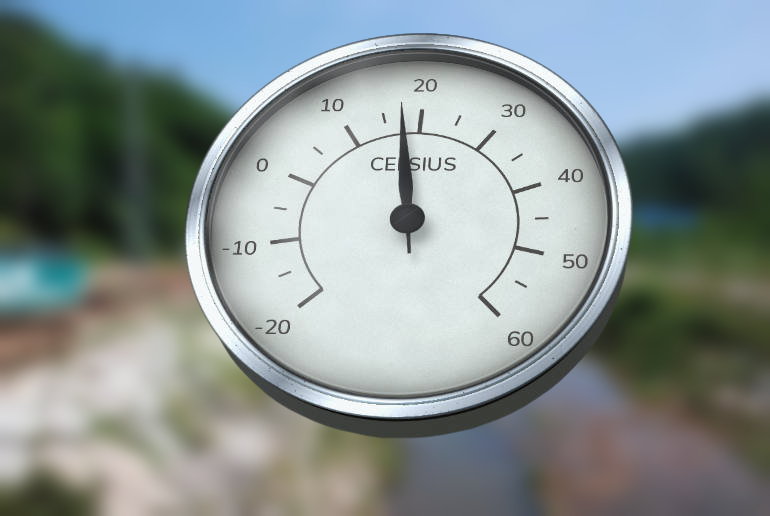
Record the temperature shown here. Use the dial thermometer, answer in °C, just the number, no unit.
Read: 17.5
